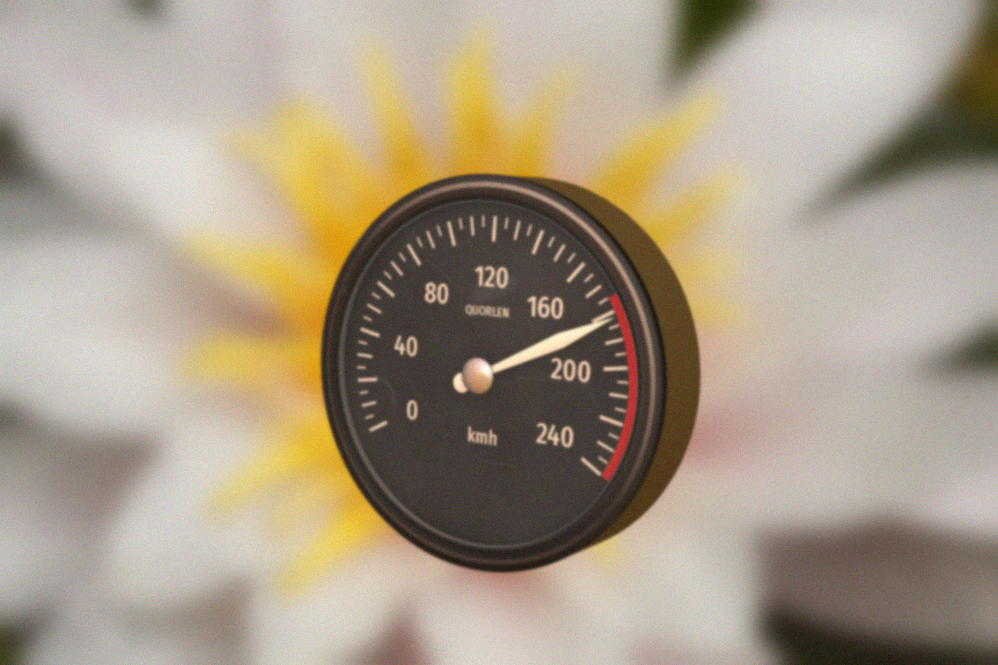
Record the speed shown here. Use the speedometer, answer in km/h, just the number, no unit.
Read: 182.5
